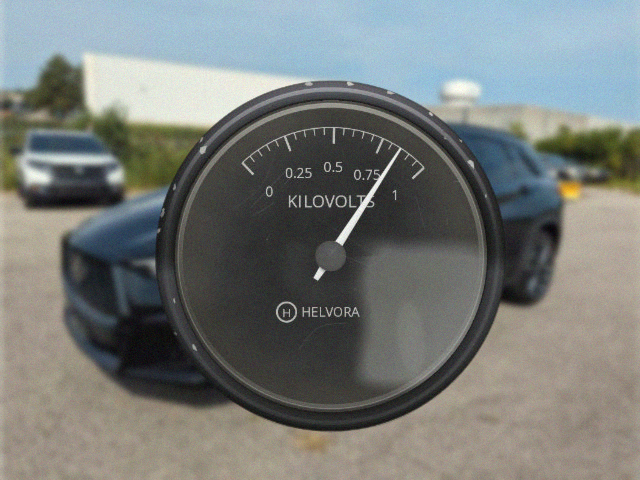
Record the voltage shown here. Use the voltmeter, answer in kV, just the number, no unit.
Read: 0.85
